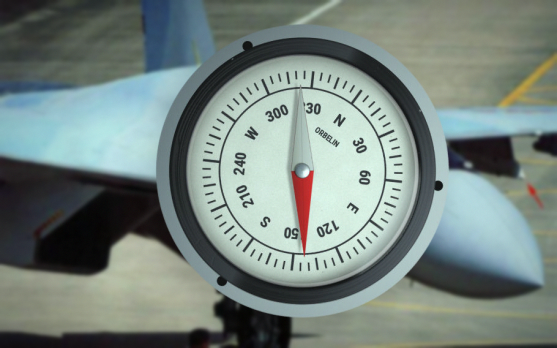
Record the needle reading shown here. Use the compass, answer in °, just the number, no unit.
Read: 142.5
